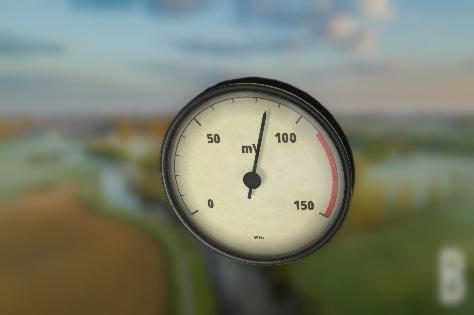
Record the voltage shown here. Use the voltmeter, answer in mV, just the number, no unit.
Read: 85
